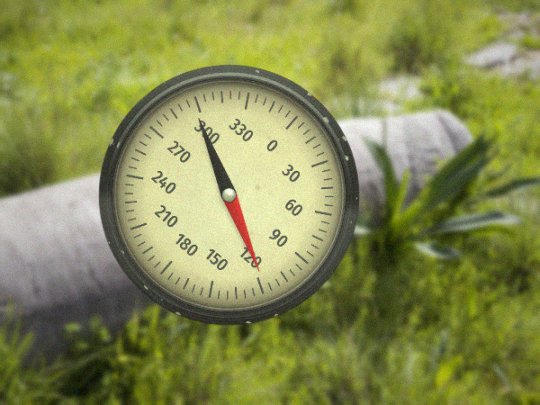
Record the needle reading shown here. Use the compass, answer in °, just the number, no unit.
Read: 117.5
